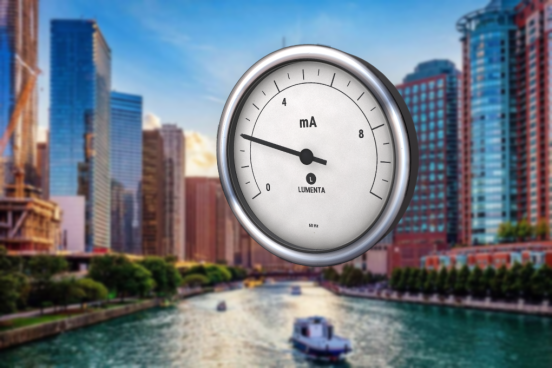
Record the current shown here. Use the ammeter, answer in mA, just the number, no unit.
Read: 2
